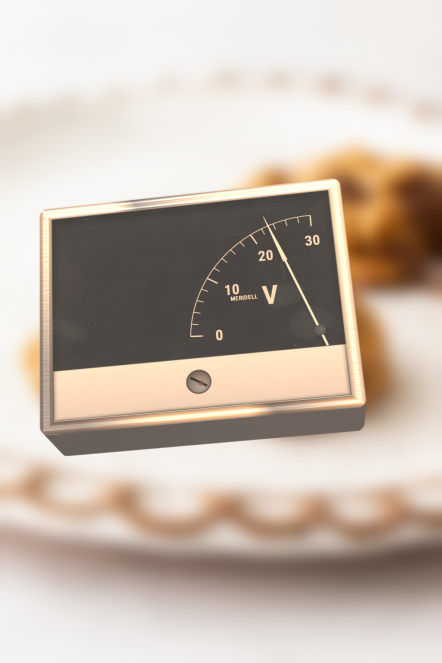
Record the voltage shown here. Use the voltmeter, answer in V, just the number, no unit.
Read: 23
